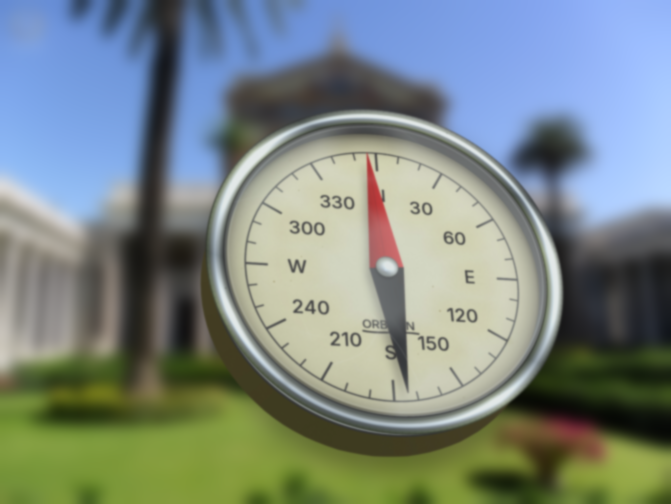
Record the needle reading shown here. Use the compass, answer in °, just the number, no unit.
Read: 355
